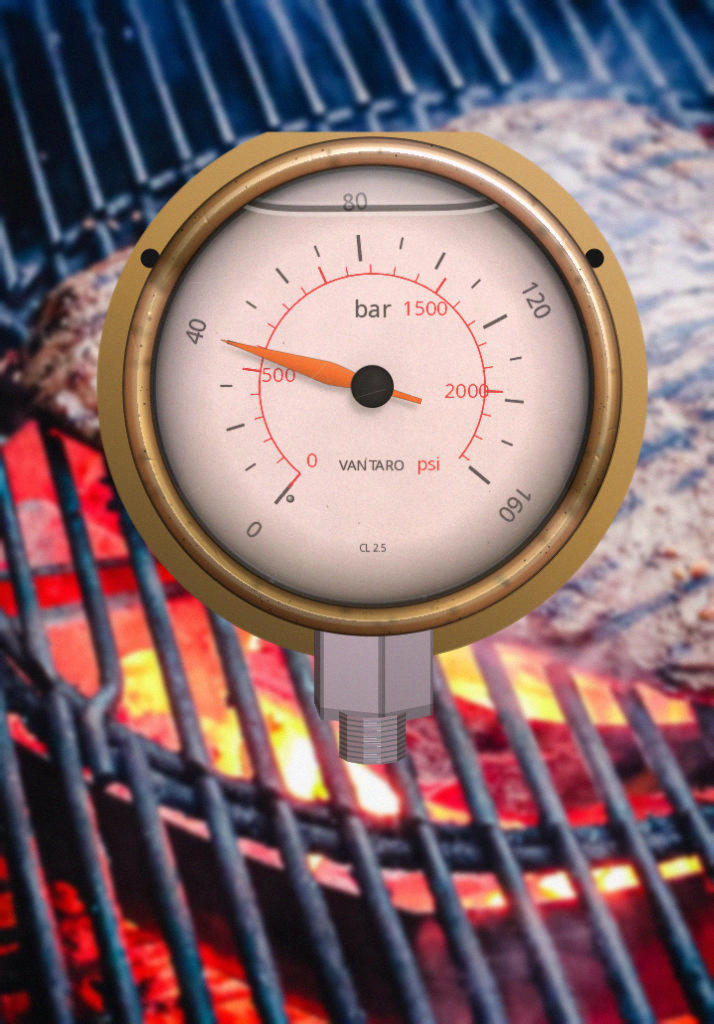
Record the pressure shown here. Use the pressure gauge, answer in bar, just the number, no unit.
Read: 40
